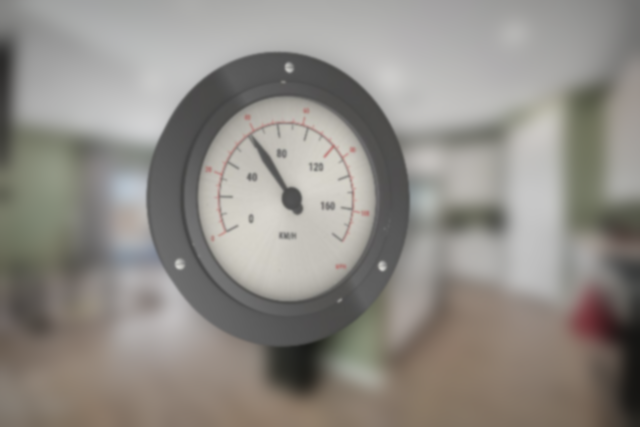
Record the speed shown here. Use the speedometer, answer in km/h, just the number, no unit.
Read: 60
